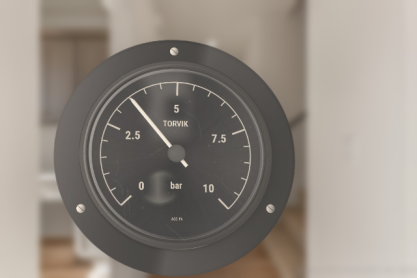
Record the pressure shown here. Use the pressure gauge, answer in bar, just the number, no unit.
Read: 3.5
